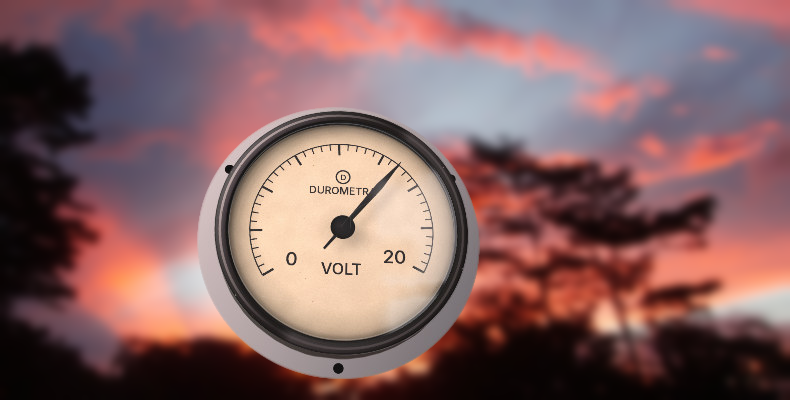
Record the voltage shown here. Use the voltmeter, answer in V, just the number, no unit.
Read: 13.5
